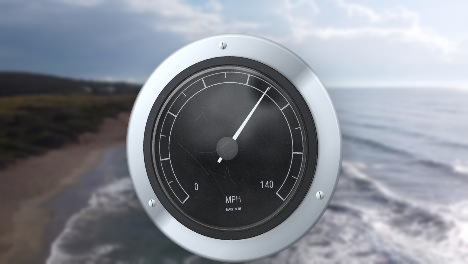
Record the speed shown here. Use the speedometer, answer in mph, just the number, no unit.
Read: 90
